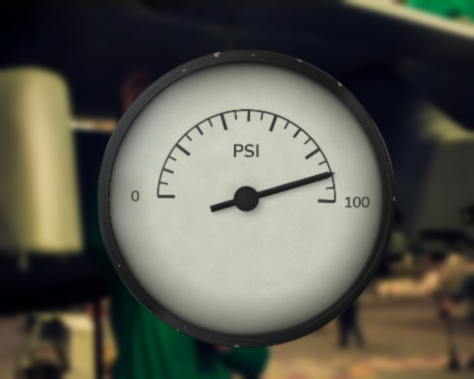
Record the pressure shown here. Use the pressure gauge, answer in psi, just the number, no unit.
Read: 90
